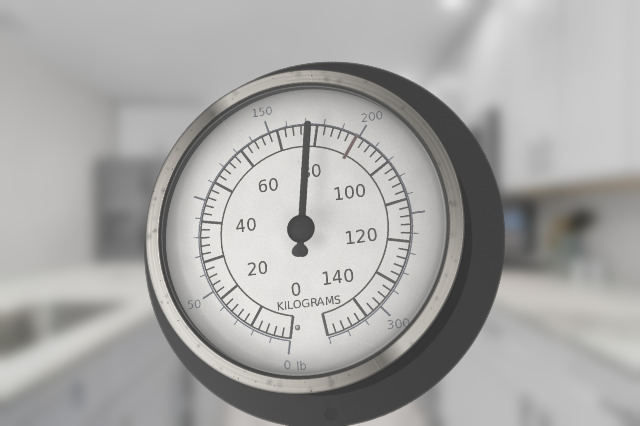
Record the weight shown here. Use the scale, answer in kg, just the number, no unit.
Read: 78
